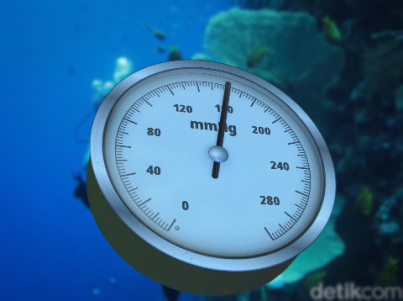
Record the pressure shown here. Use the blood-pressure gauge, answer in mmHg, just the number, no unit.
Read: 160
